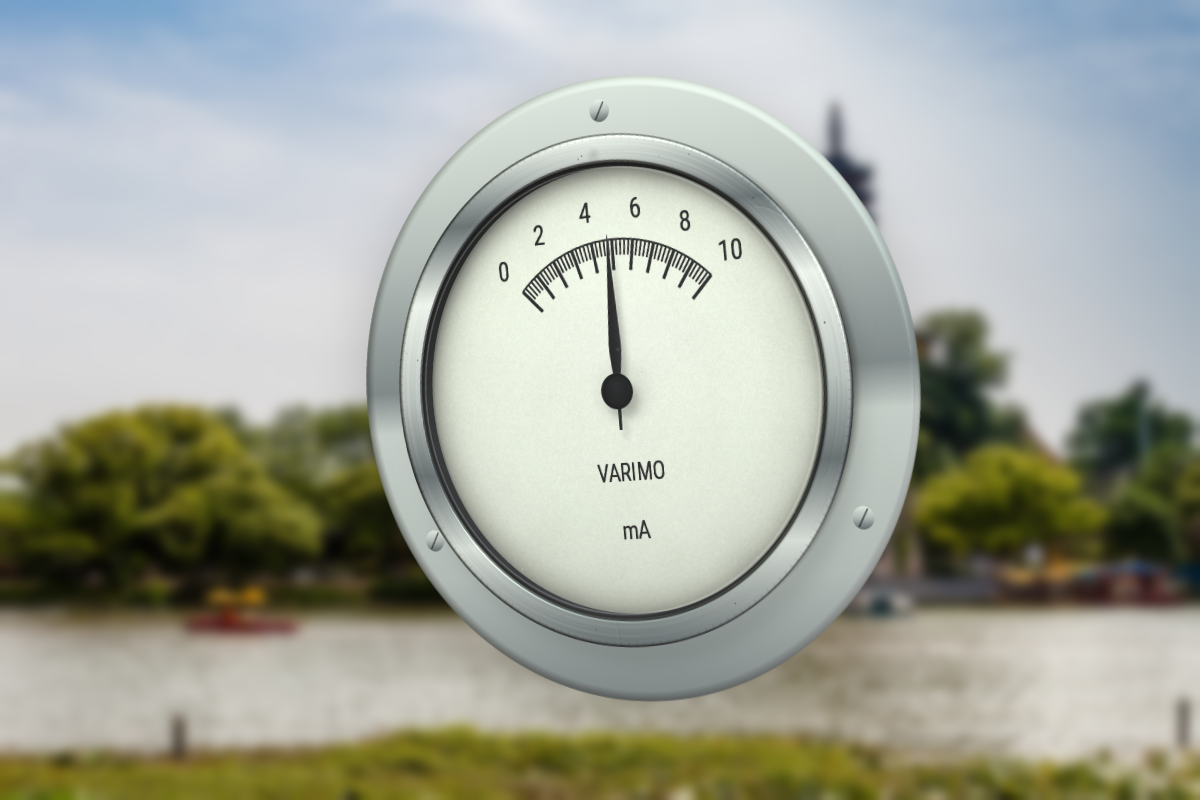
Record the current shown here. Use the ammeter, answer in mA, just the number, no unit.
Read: 5
